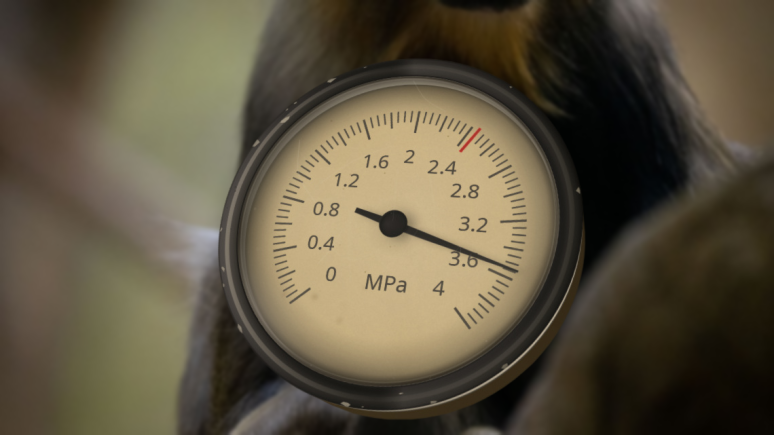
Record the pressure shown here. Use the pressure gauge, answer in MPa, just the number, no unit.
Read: 3.55
